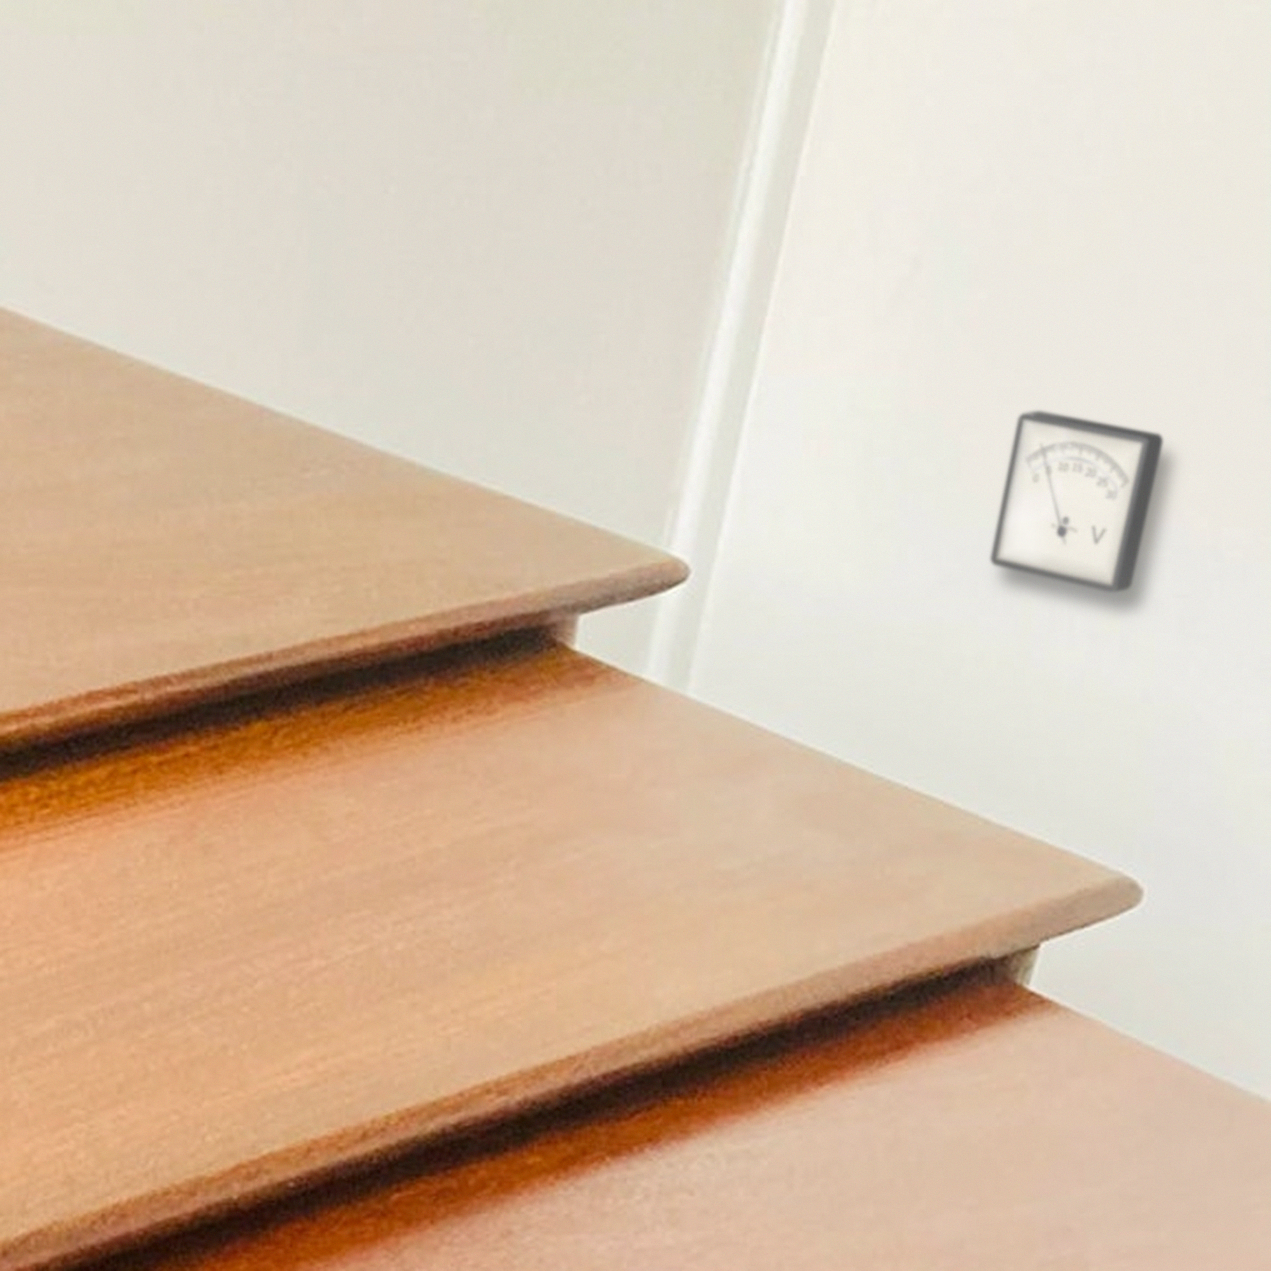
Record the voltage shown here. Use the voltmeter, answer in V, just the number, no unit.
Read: 5
